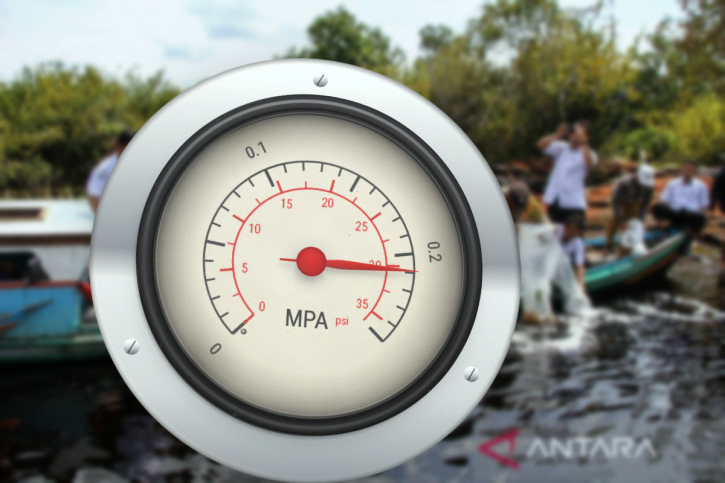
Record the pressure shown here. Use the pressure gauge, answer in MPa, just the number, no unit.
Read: 0.21
